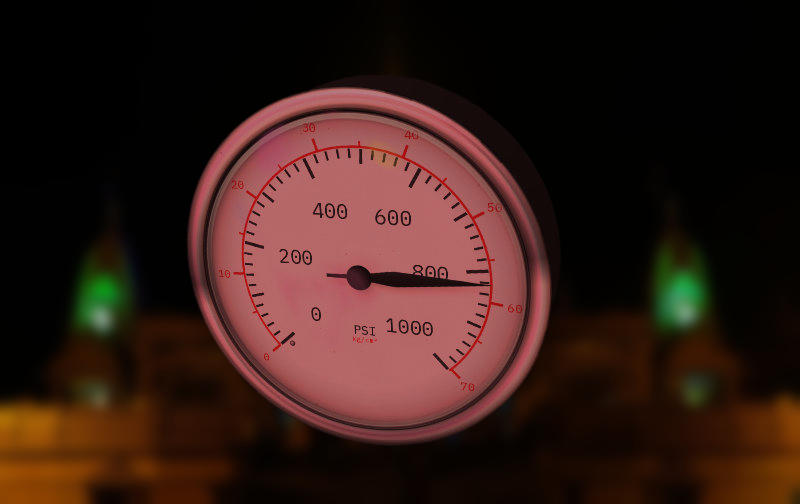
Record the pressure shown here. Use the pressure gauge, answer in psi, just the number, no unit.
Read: 820
